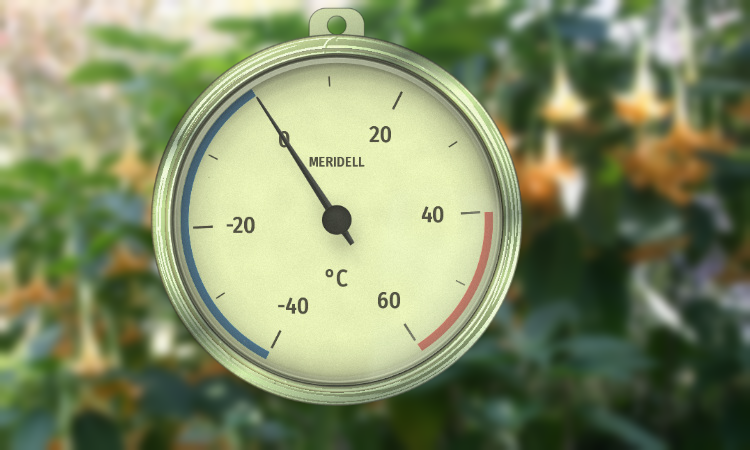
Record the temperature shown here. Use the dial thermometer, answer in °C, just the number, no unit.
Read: 0
